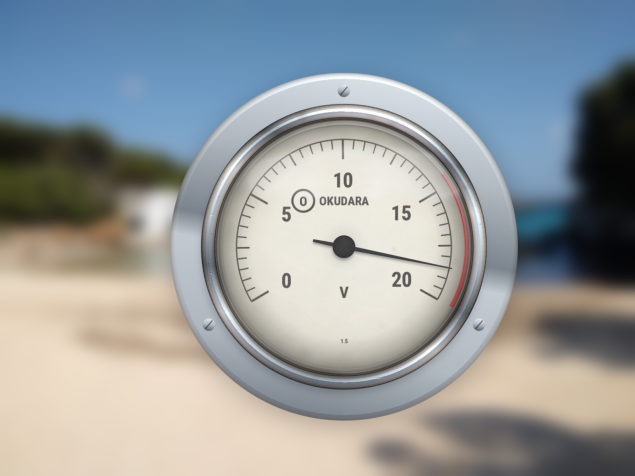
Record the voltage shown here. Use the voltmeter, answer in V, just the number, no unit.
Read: 18.5
